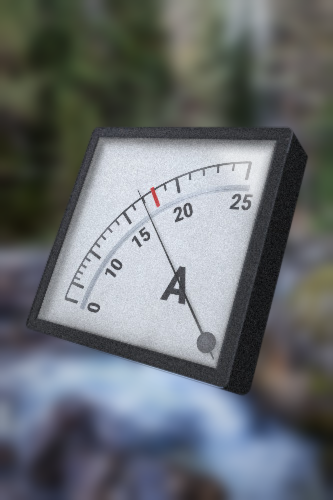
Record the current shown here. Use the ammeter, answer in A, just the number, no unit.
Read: 17
